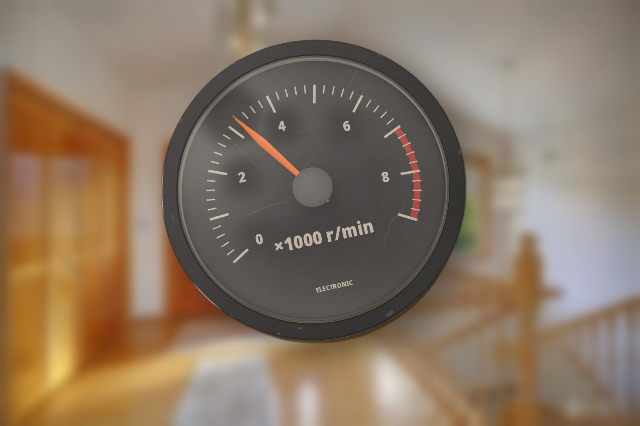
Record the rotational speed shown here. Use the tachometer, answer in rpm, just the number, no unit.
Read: 3200
